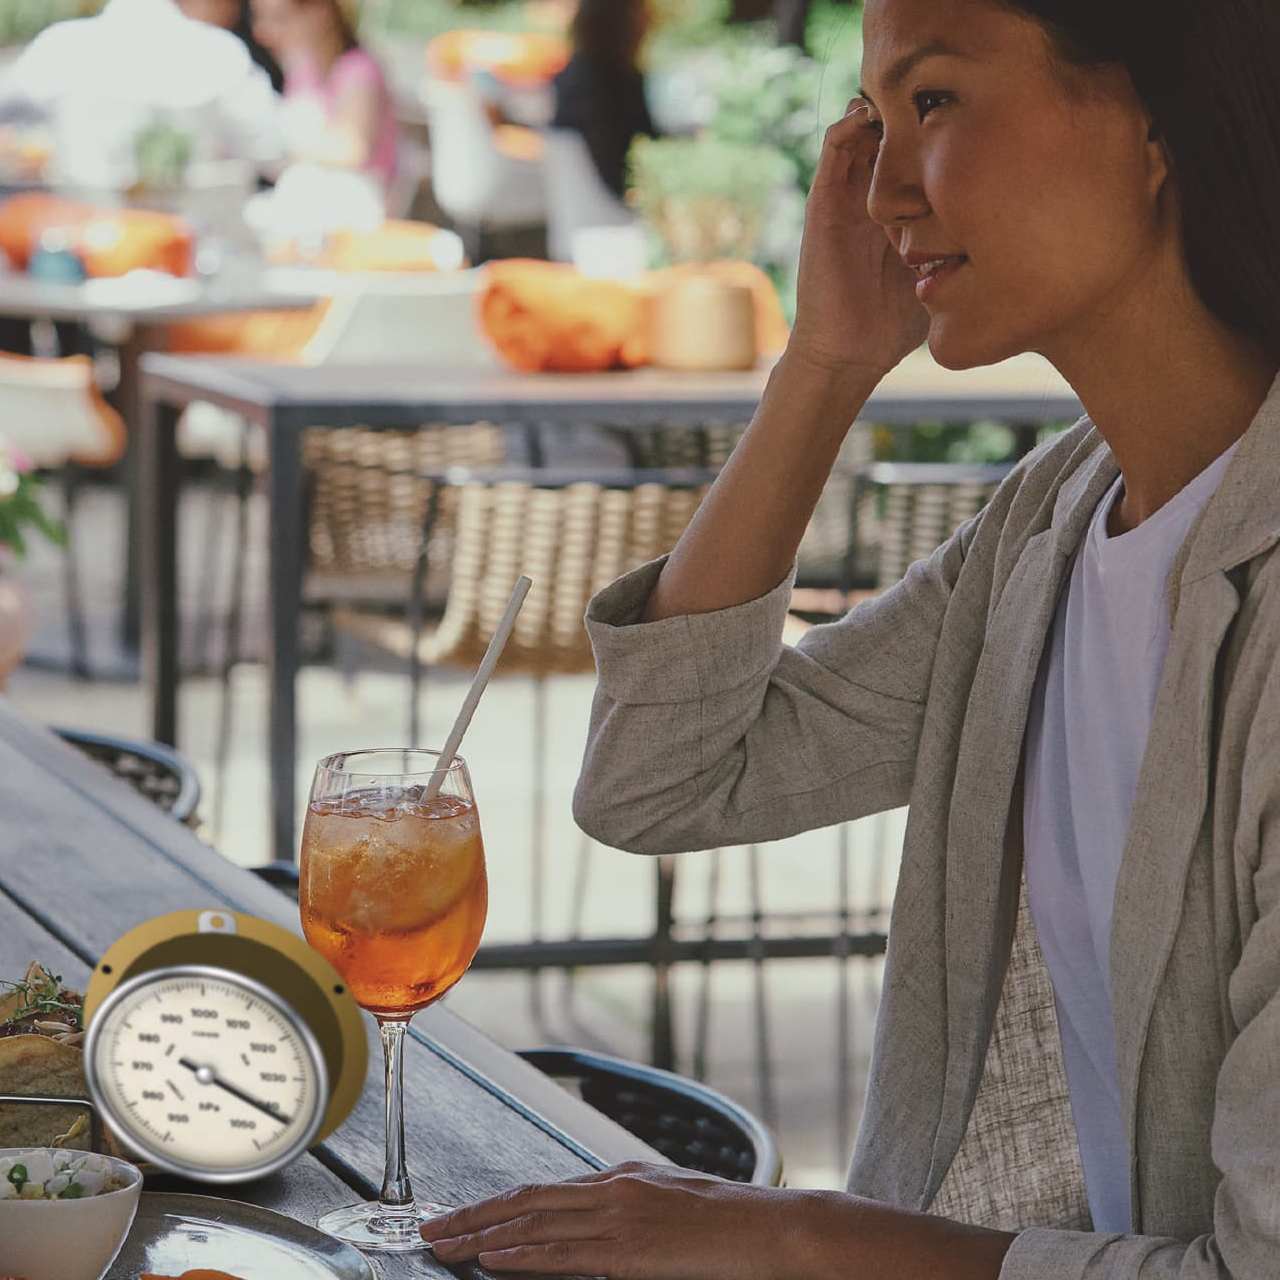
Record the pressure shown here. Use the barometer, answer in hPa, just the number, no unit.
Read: 1040
